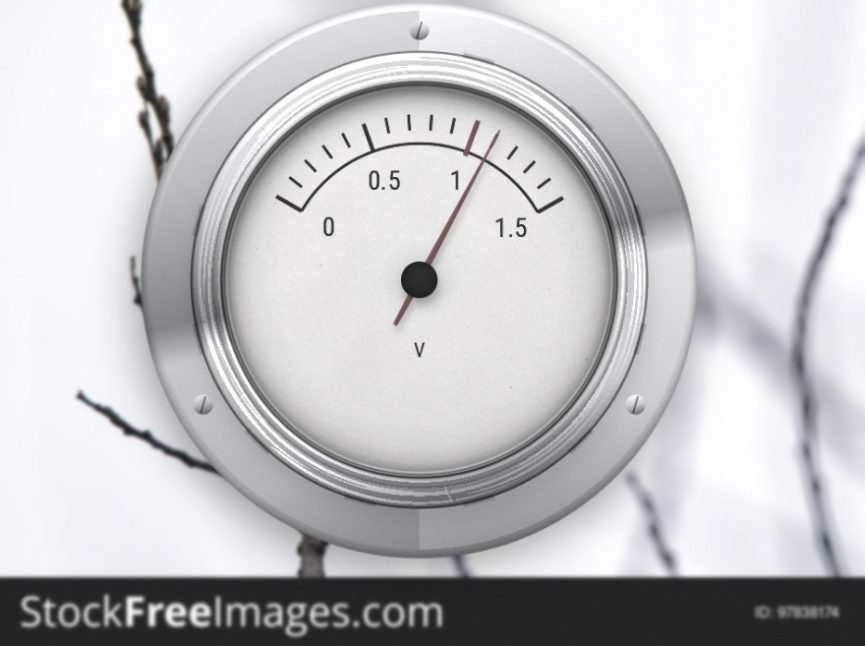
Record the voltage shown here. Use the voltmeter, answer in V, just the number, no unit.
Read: 1.1
